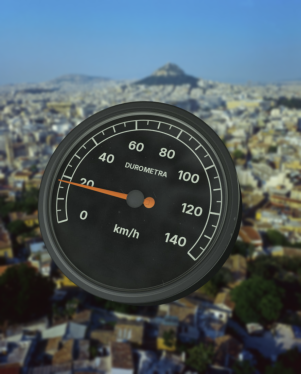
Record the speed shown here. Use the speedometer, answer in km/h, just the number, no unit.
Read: 17.5
